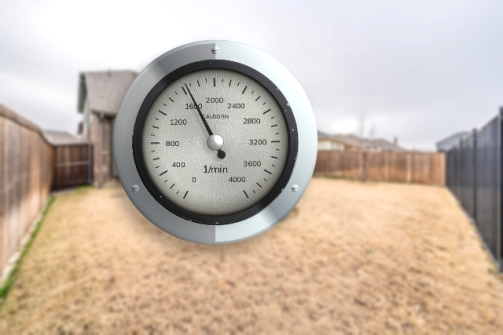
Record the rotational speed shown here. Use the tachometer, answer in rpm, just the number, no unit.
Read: 1650
